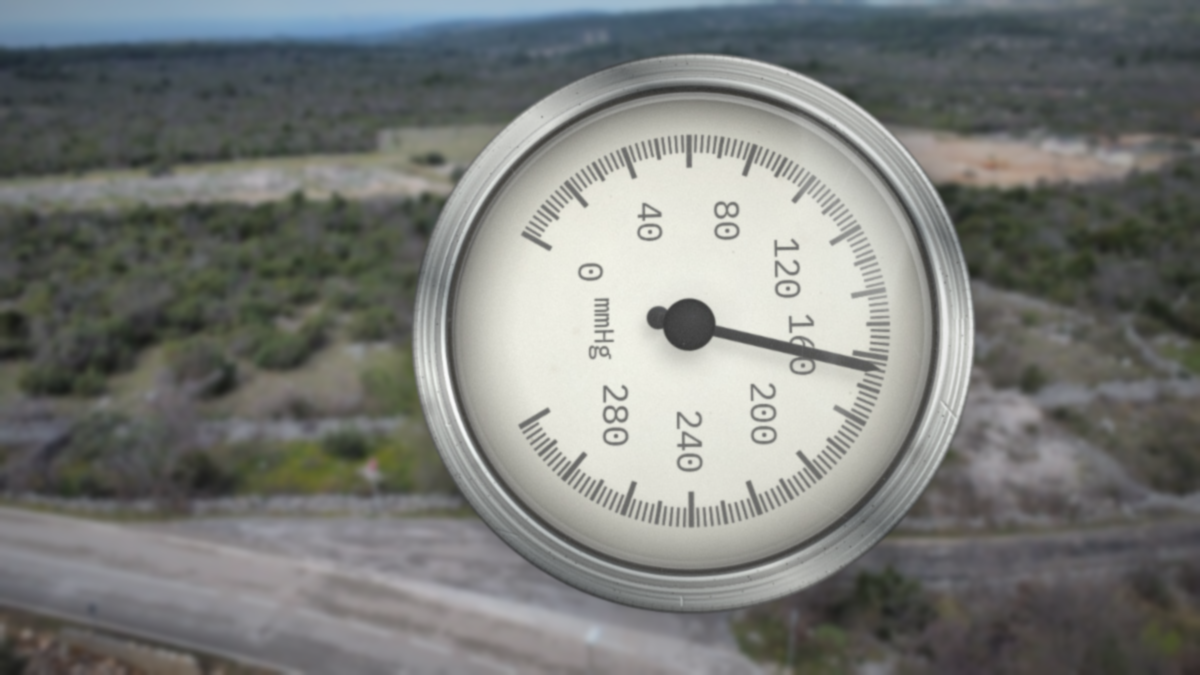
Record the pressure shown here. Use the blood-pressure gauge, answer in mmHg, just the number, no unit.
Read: 164
